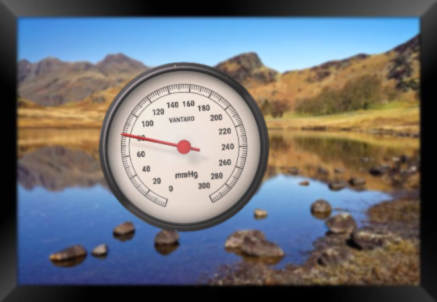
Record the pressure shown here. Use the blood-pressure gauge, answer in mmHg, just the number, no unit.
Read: 80
